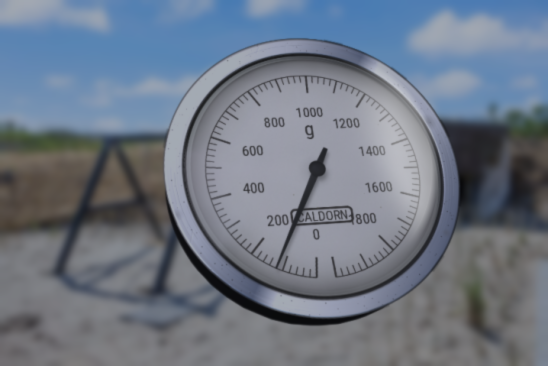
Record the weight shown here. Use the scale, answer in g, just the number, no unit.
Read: 120
